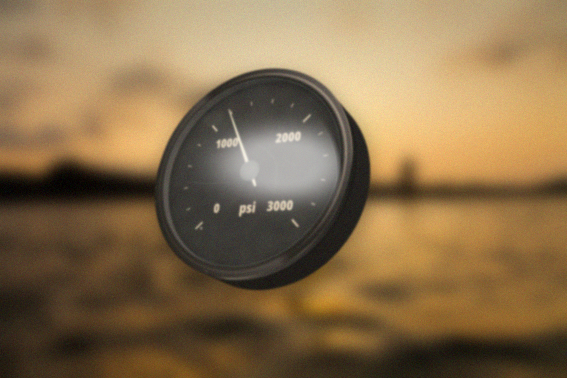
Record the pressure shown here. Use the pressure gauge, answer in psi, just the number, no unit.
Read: 1200
